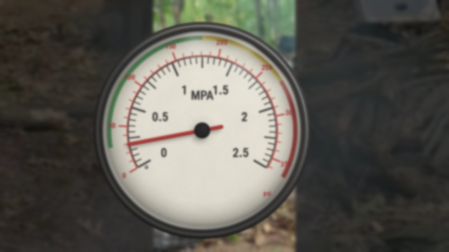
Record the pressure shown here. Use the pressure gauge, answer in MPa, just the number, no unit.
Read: 0.2
